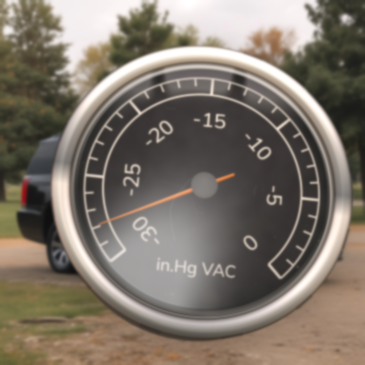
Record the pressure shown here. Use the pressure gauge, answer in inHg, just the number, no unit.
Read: -28
